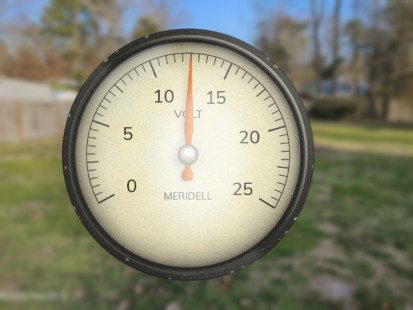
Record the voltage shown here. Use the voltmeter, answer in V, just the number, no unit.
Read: 12.5
